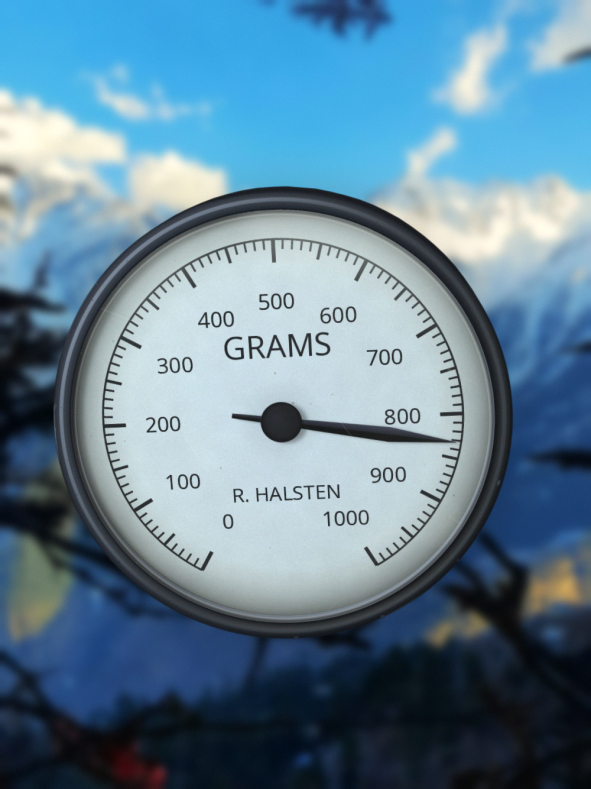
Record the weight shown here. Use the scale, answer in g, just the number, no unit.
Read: 830
